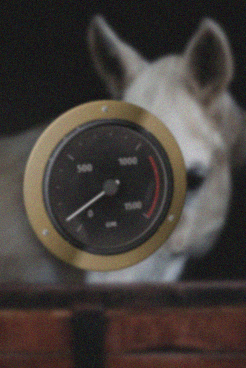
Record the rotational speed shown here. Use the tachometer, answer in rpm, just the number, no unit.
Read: 100
